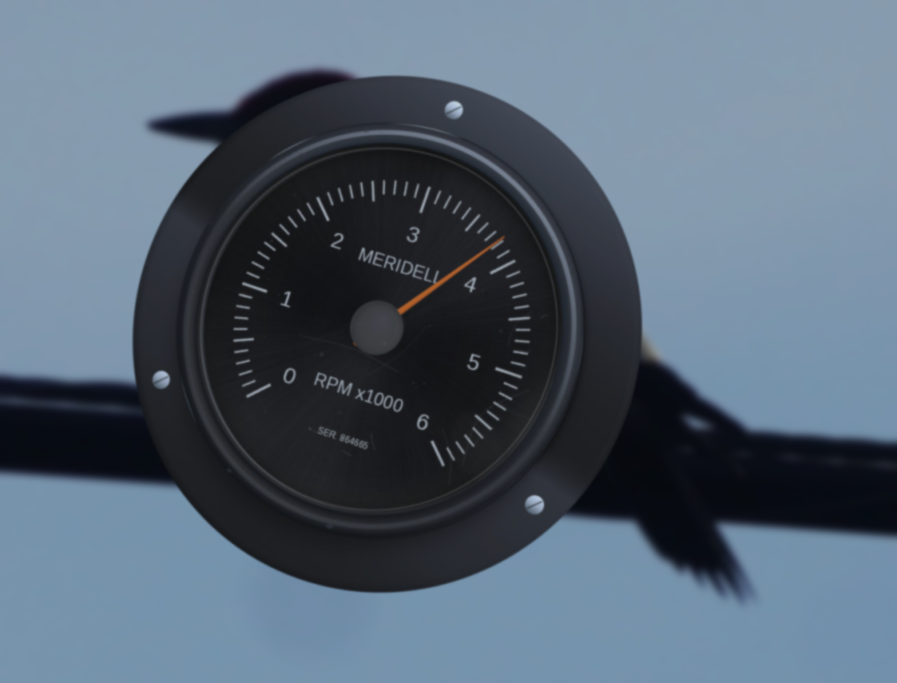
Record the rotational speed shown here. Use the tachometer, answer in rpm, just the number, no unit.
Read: 3800
